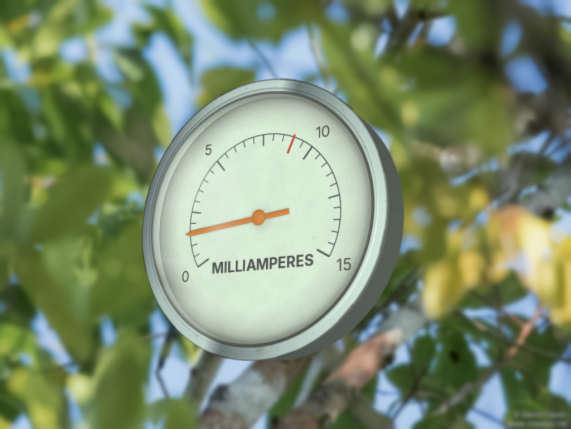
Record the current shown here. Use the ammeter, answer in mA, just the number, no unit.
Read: 1.5
